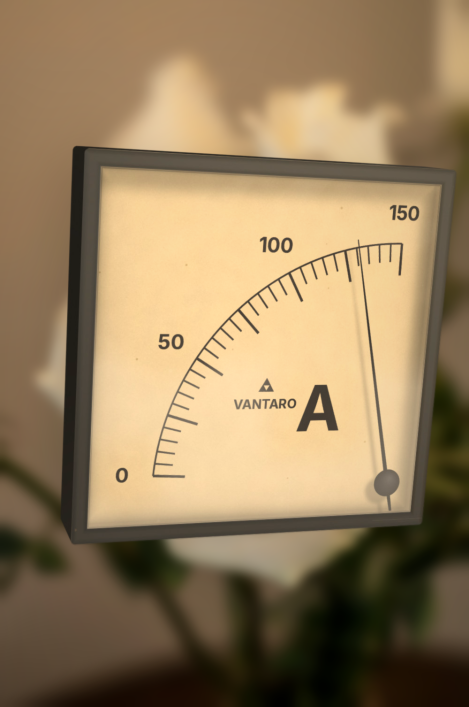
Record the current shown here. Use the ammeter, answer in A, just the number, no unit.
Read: 130
